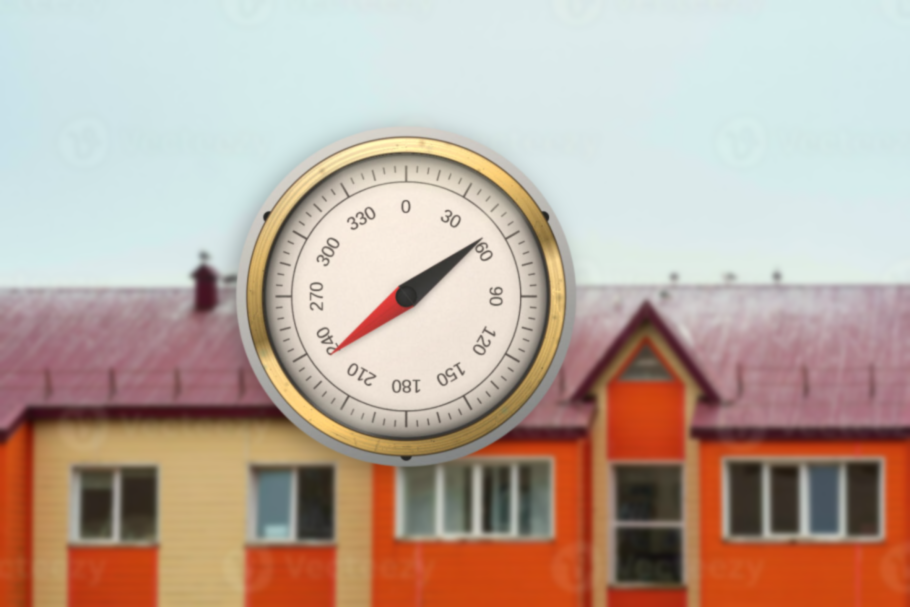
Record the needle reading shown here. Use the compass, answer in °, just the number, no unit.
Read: 232.5
